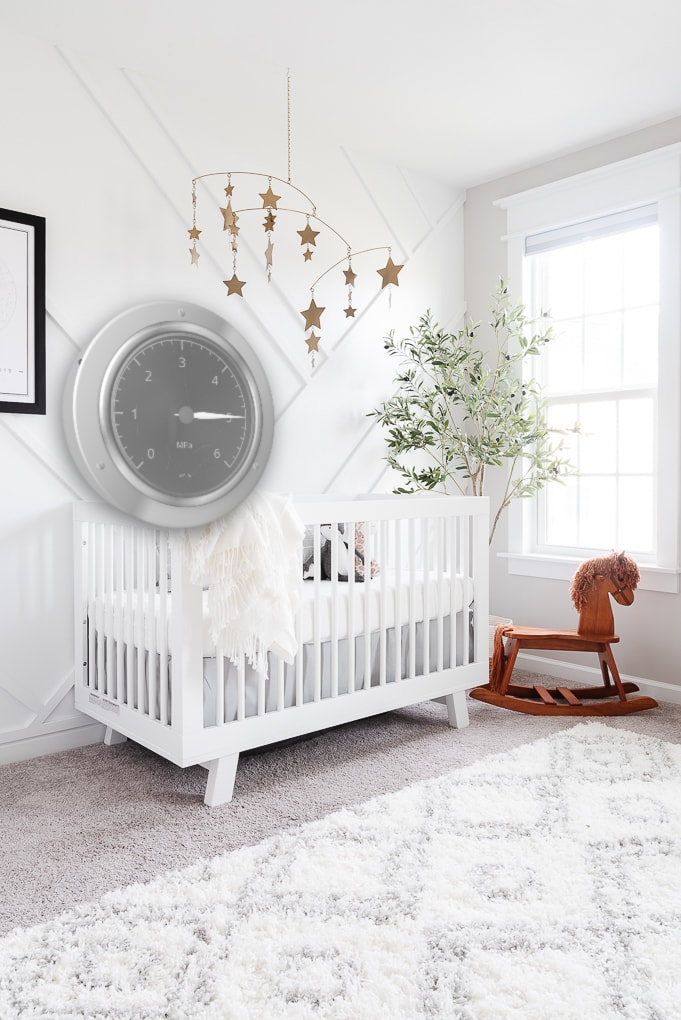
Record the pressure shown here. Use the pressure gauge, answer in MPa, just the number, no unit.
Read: 5
